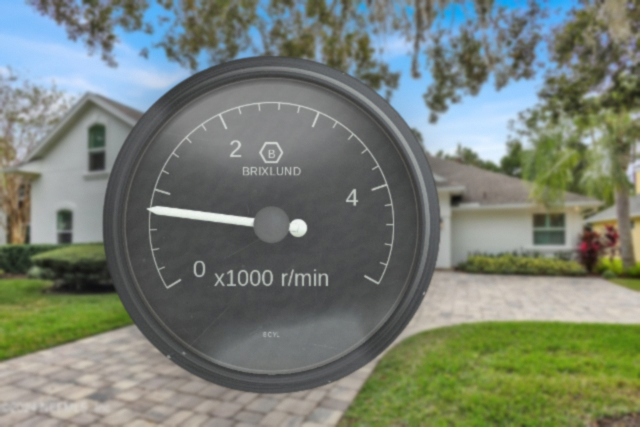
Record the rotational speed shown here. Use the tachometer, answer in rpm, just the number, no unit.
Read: 800
